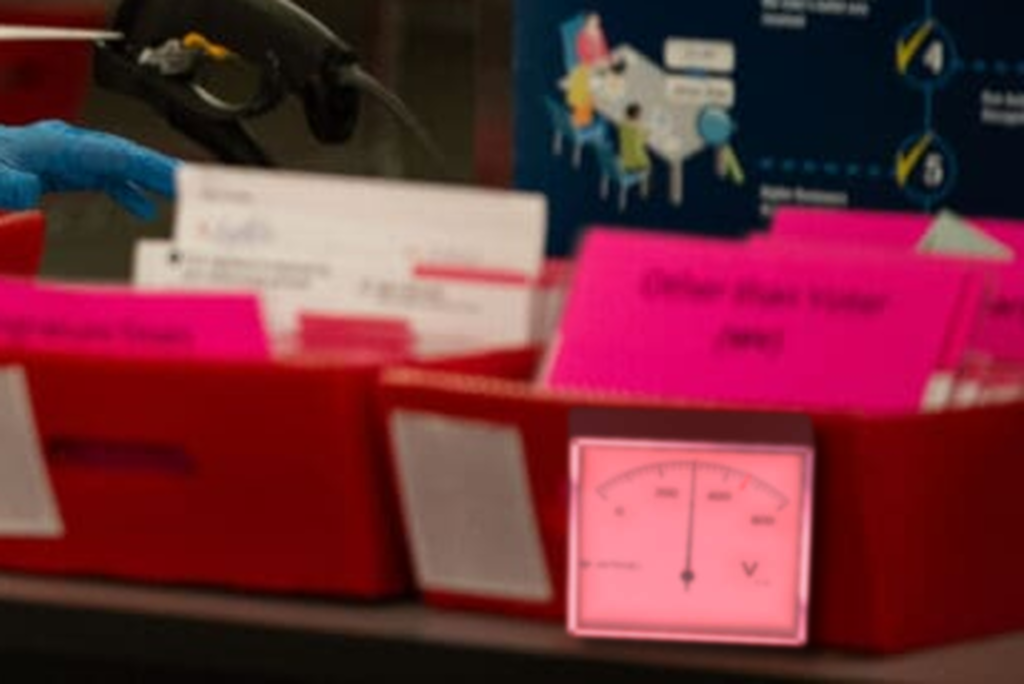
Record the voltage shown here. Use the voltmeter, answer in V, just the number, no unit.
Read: 300
